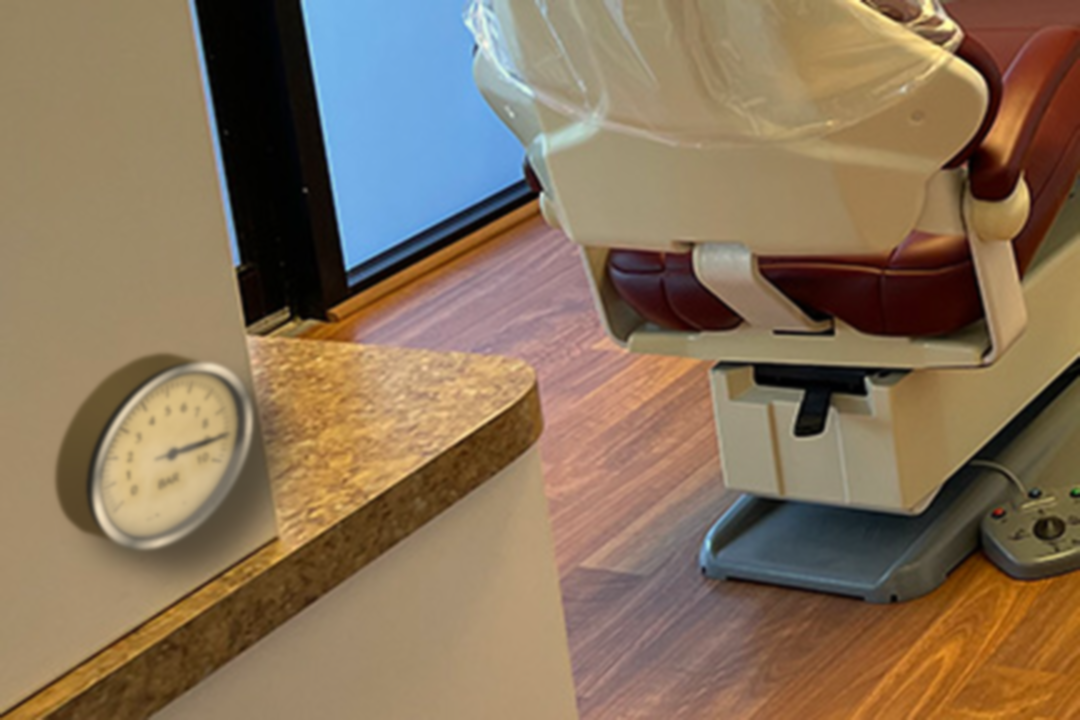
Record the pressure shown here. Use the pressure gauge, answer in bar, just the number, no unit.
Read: 9
